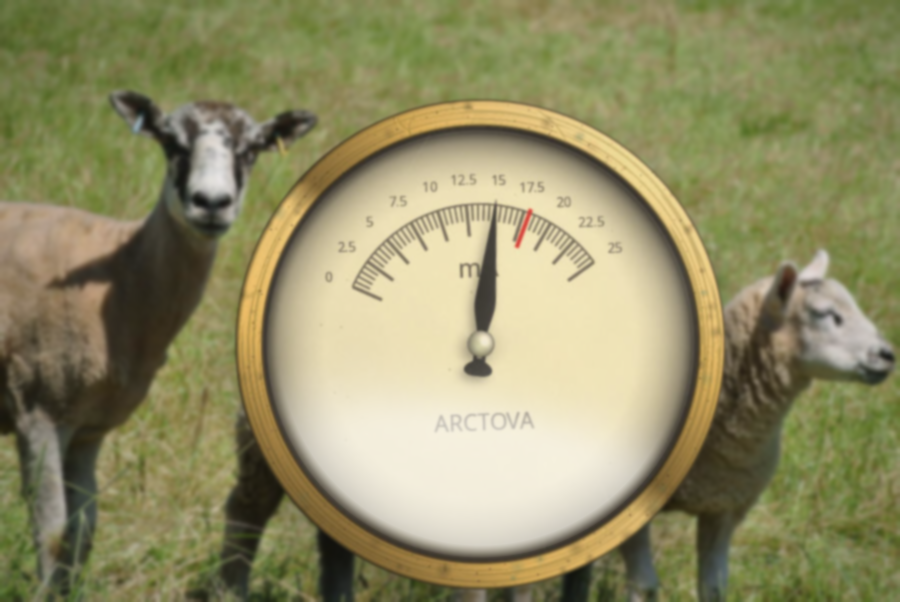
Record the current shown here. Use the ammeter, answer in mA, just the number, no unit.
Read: 15
